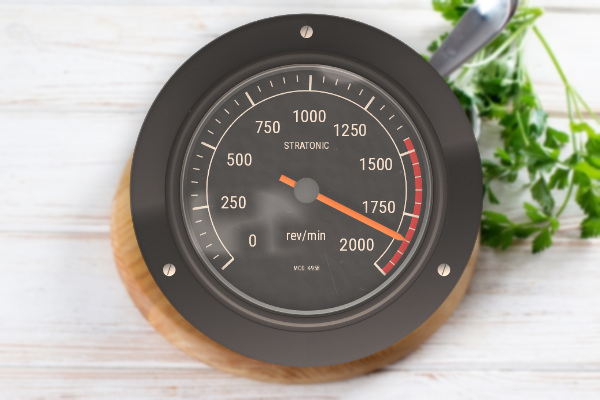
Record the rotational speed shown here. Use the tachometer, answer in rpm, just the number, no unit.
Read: 1850
